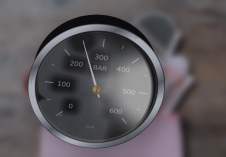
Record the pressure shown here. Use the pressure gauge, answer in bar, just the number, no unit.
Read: 250
